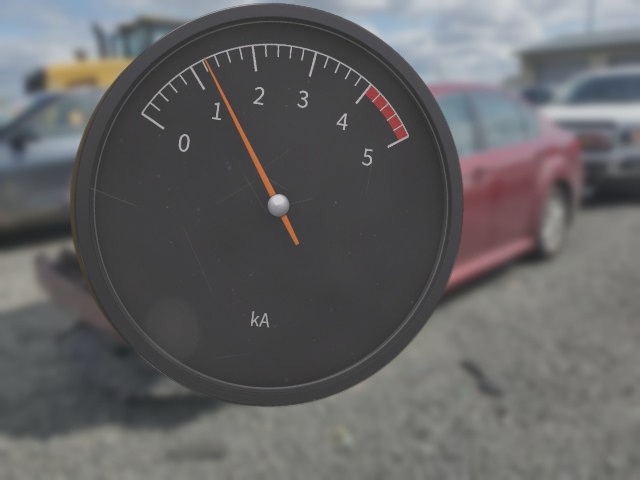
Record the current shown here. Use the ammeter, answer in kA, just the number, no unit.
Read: 1.2
